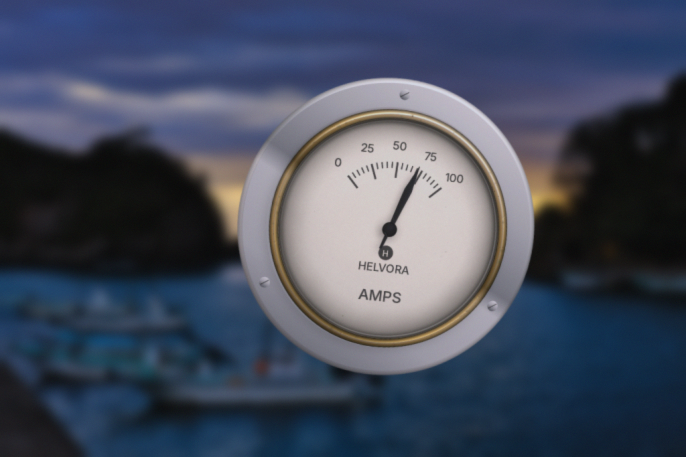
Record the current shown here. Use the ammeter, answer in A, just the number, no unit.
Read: 70
